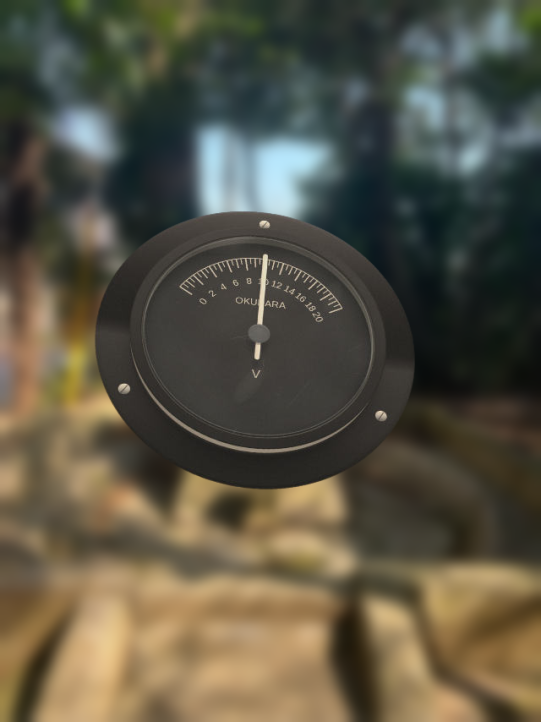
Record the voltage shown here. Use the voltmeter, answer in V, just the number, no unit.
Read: 10
